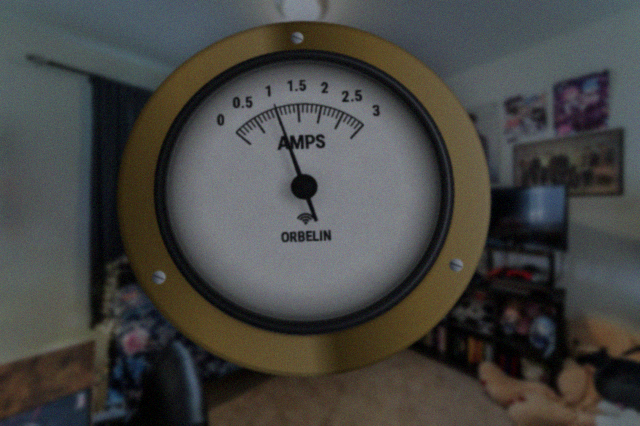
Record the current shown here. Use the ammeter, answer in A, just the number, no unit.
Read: 1
